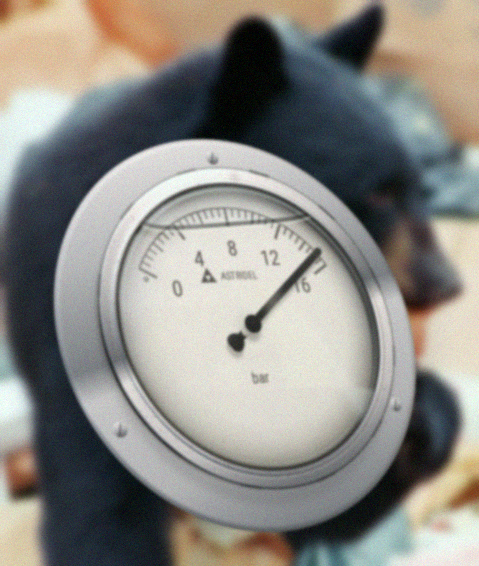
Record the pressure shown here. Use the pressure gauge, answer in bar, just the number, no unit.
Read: 15
